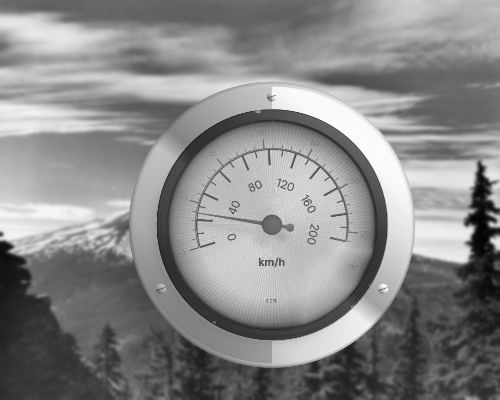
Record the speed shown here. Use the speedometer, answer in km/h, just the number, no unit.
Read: 25
